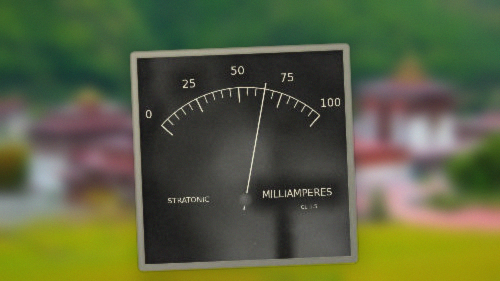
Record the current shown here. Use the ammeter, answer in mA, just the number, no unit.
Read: 65
